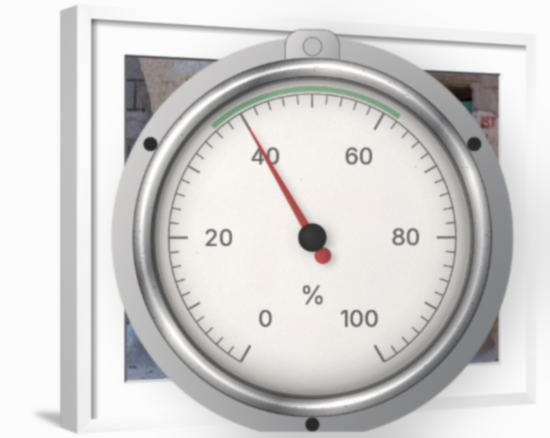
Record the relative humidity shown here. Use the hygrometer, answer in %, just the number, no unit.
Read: 40
